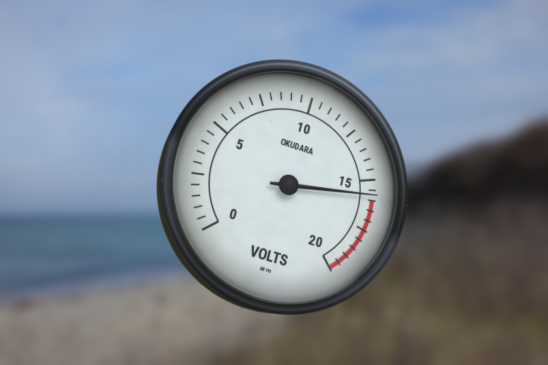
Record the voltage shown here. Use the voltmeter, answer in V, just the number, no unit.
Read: 15.75
